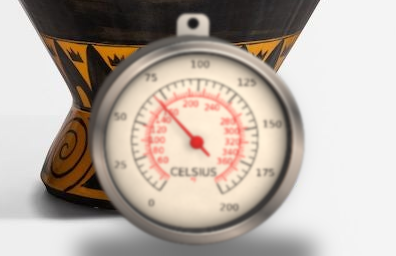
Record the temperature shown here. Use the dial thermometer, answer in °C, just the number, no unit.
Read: 70
